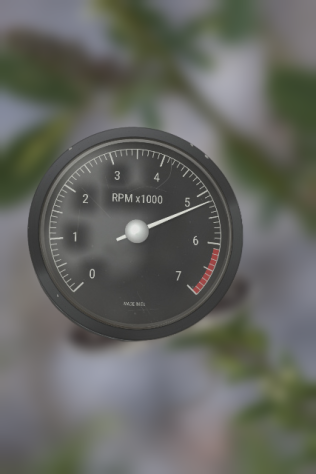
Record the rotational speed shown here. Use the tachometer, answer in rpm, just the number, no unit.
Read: 5200
